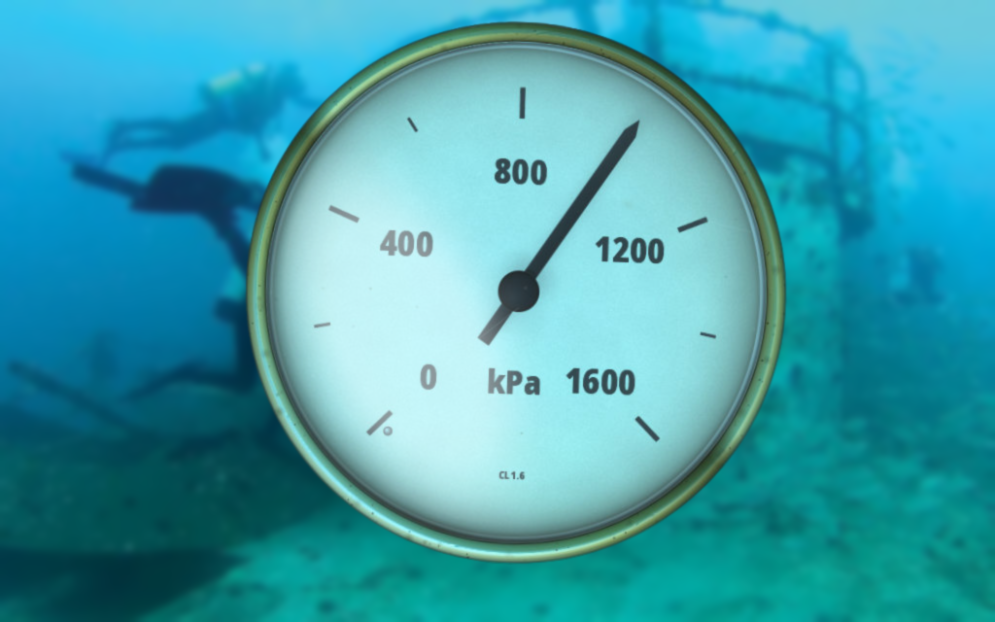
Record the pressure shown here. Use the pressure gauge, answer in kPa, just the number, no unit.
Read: 1000
